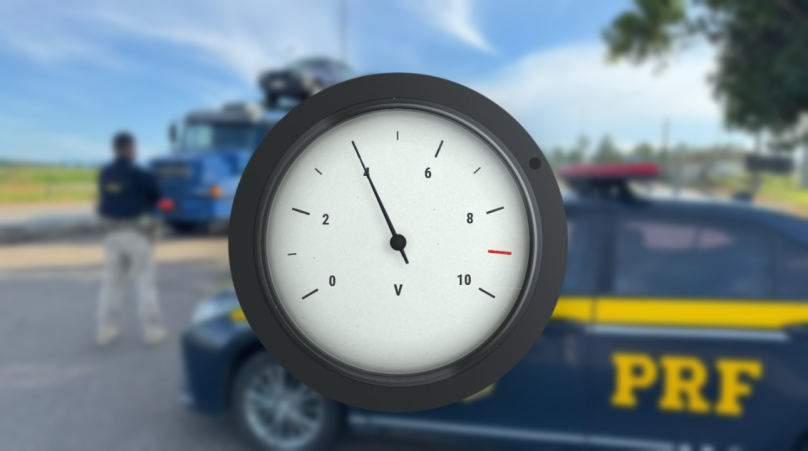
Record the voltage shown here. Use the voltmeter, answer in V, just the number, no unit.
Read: 4
